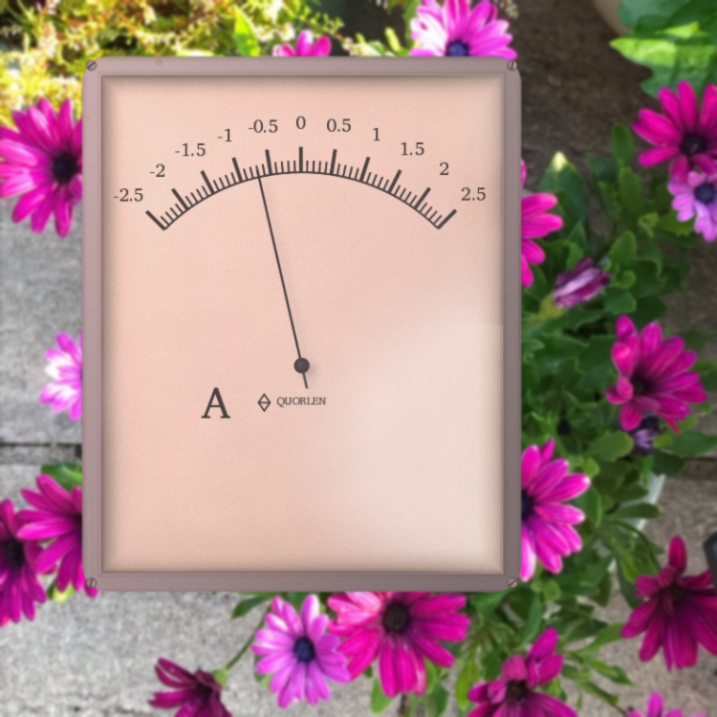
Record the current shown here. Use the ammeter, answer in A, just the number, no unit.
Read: -0.7
